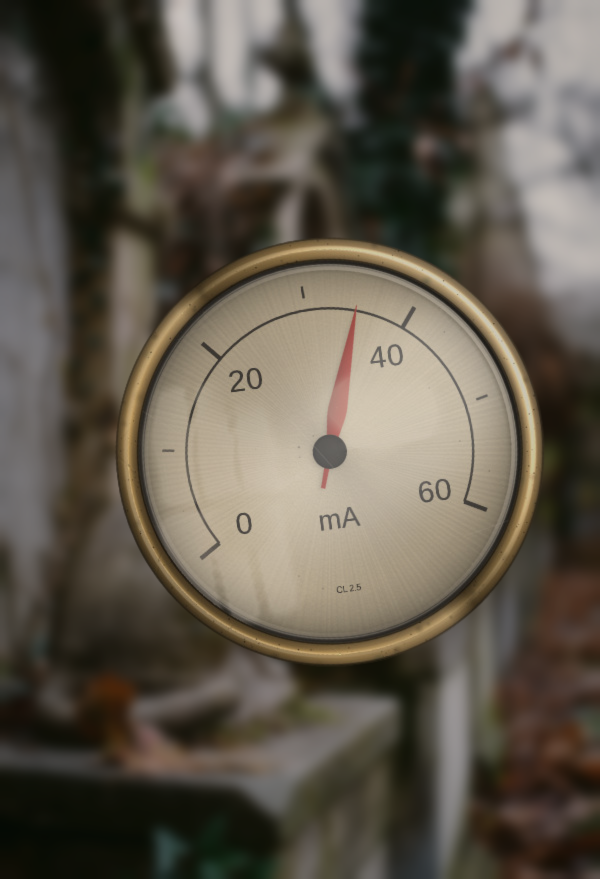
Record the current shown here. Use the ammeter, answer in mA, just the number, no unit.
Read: 35
